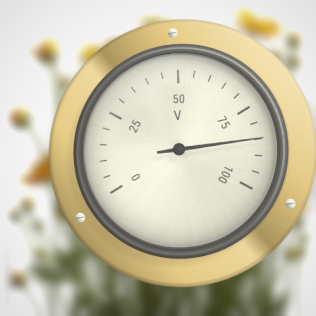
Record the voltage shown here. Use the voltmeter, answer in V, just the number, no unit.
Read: 85
